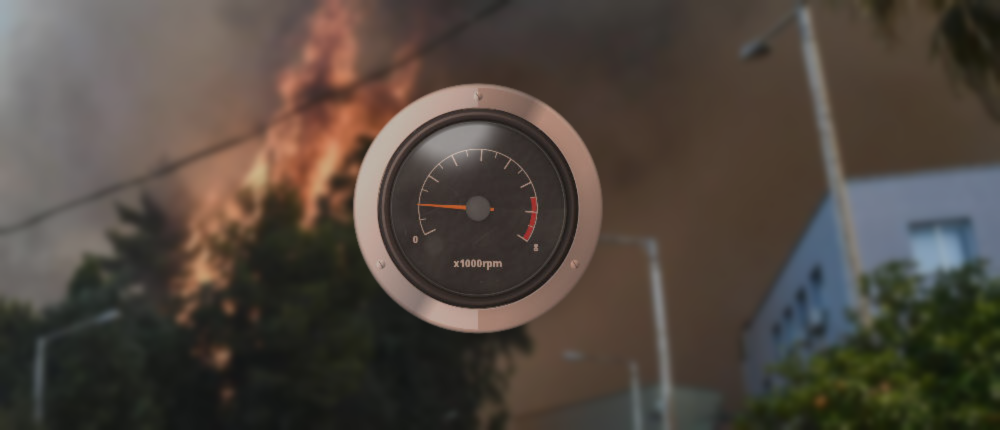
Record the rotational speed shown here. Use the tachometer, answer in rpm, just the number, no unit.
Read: 1000
